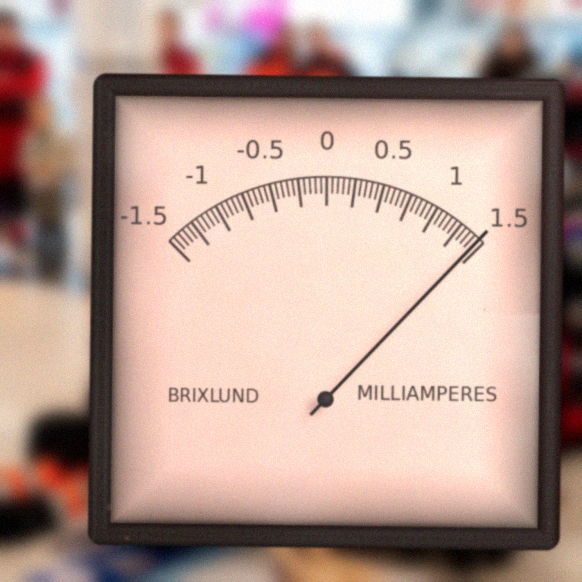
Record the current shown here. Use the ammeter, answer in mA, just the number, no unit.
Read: 1.45
